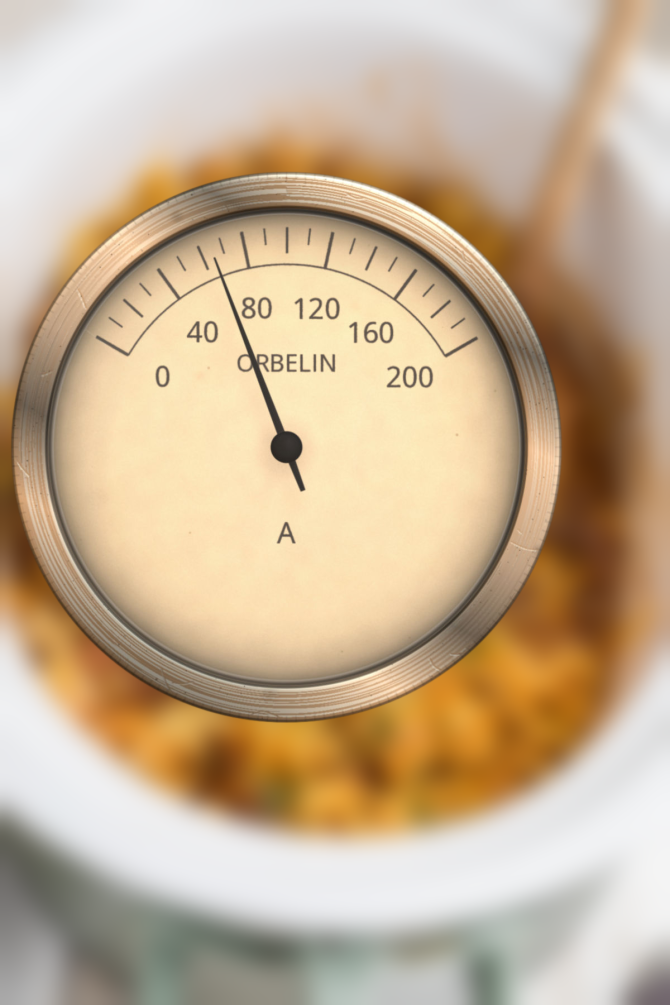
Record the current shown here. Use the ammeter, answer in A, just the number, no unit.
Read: 65
